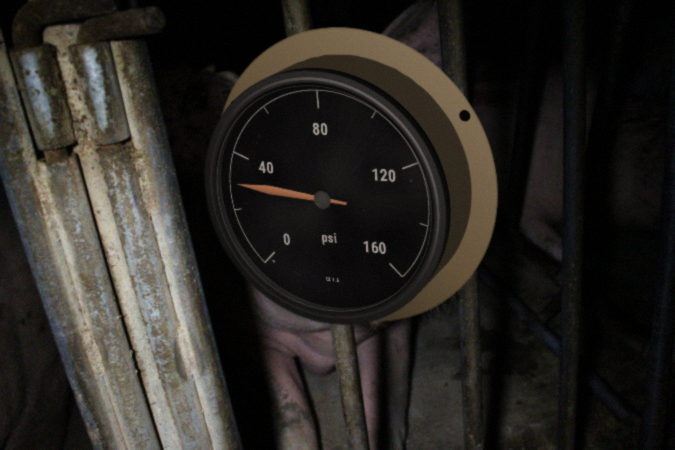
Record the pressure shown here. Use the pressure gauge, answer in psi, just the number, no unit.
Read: 30
